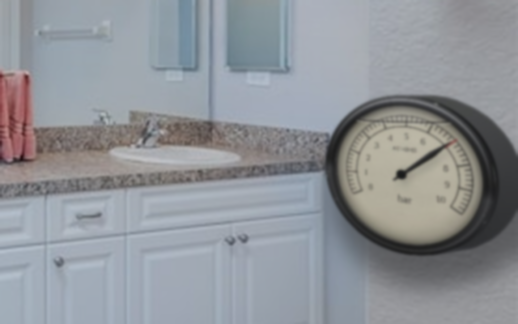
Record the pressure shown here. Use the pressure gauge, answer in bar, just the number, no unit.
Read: 7
